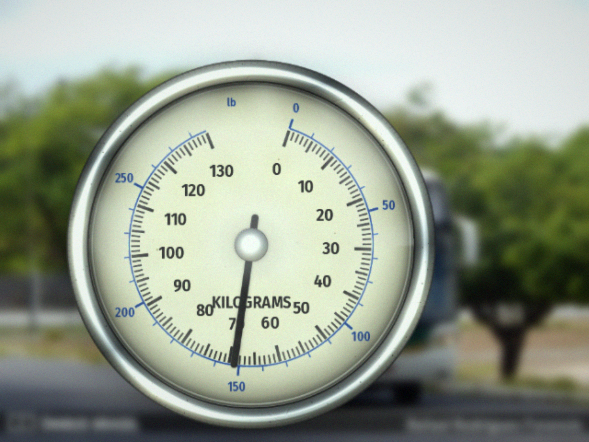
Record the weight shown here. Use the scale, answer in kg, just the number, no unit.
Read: 69
